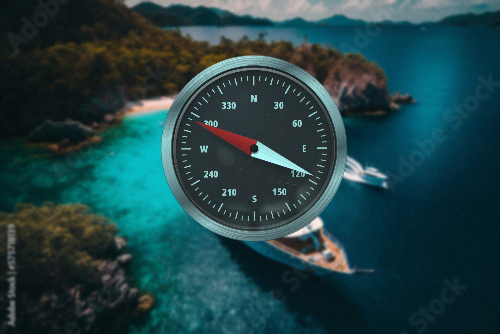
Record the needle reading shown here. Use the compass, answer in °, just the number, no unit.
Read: 295
